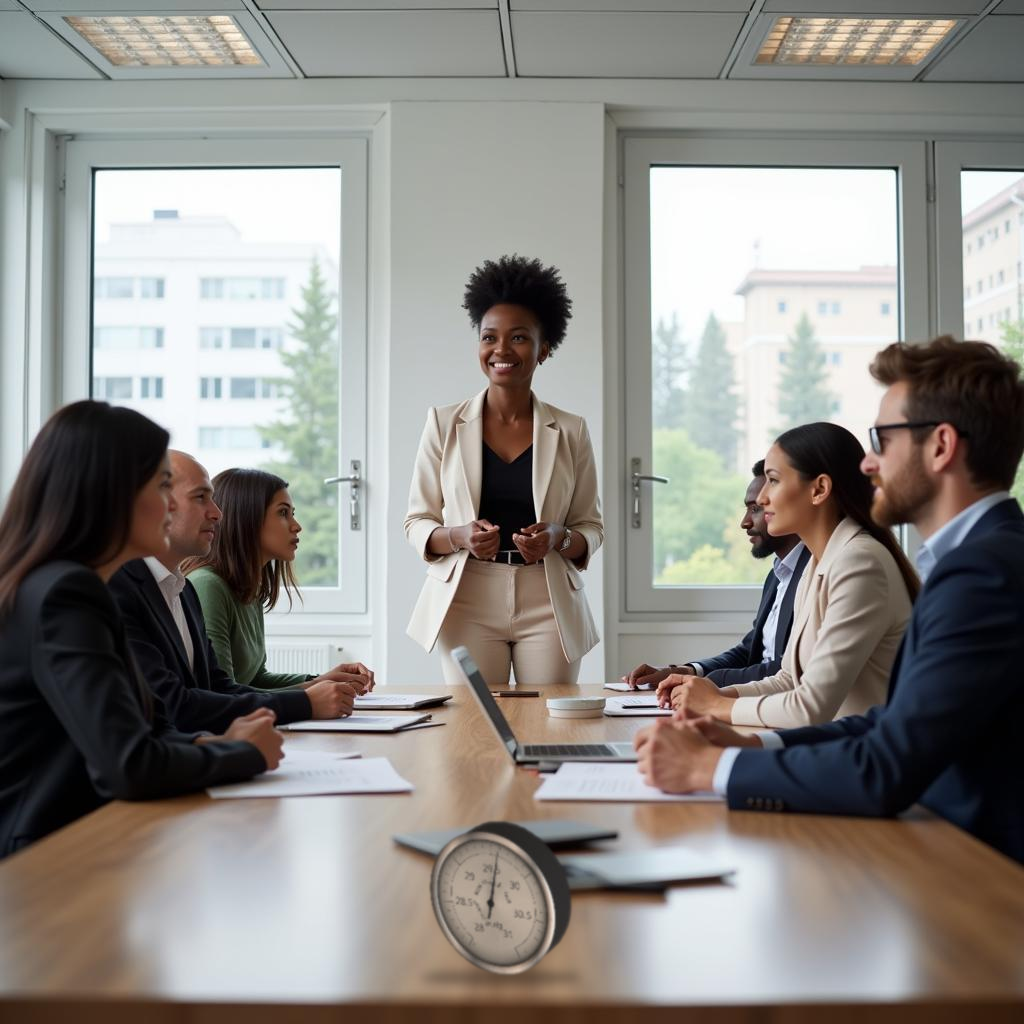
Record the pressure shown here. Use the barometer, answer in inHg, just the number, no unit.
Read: 29.6
